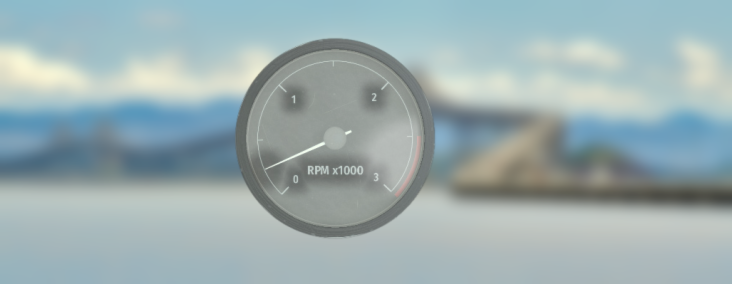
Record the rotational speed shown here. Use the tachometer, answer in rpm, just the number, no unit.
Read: 250
